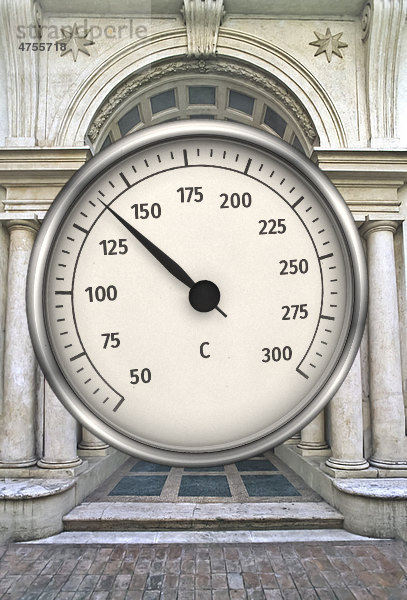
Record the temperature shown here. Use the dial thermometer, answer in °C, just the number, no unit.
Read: 137.5
